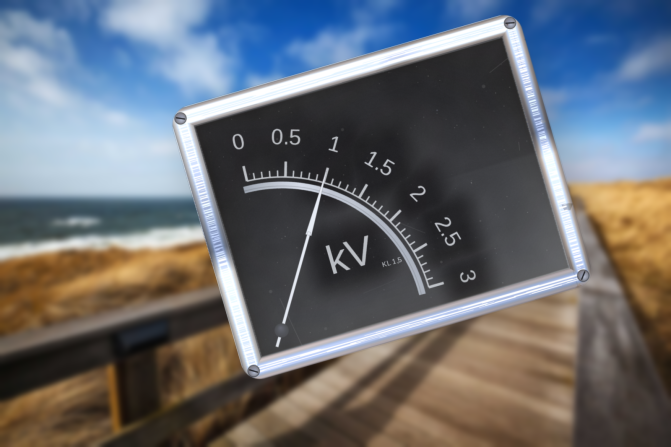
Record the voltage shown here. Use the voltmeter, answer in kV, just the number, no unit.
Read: 1
